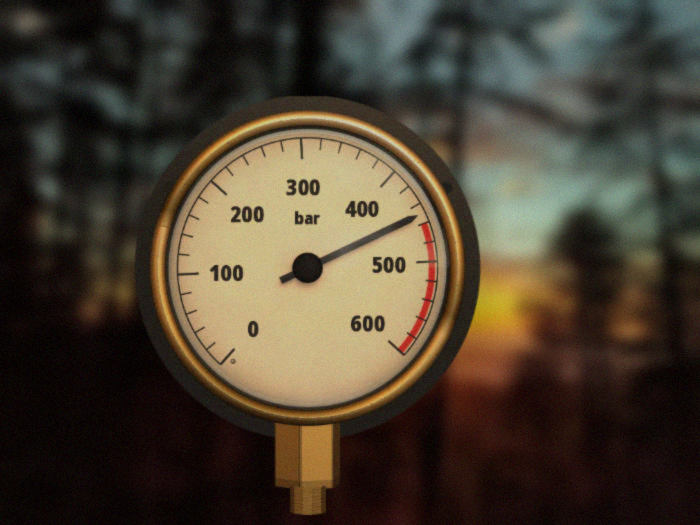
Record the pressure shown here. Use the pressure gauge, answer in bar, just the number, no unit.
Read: 450
